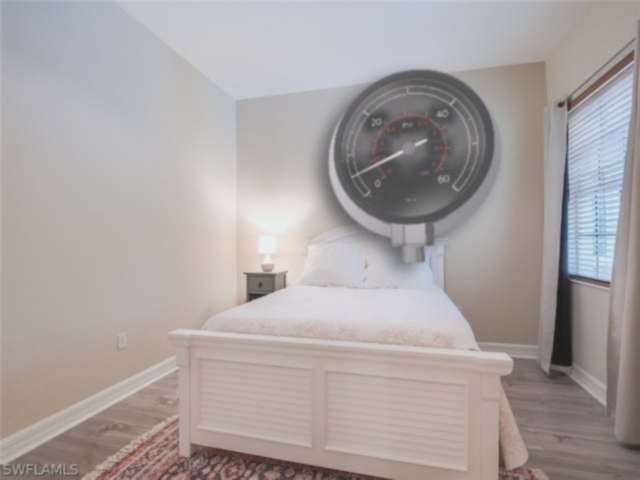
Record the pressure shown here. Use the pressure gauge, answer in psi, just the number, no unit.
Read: 5
